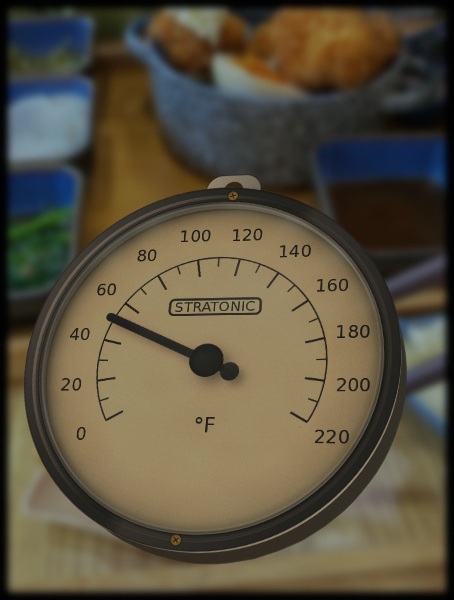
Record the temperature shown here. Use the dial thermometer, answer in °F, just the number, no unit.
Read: 50
